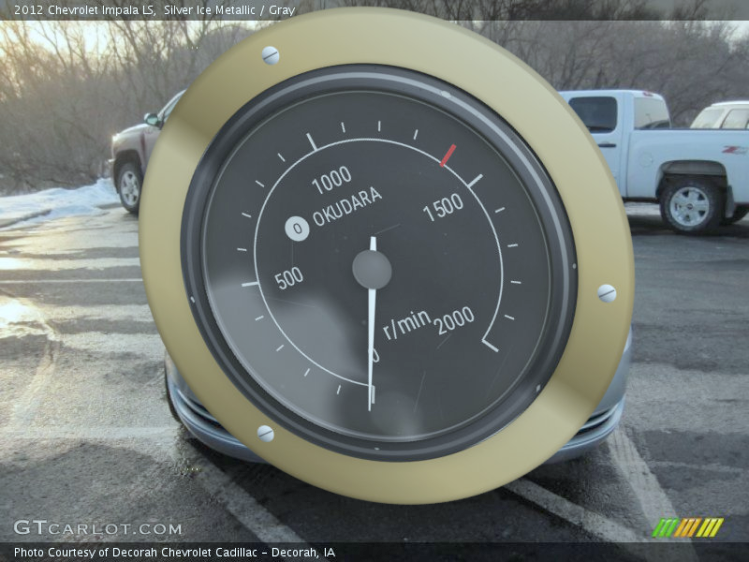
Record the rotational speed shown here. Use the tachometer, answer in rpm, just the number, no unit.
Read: 0
